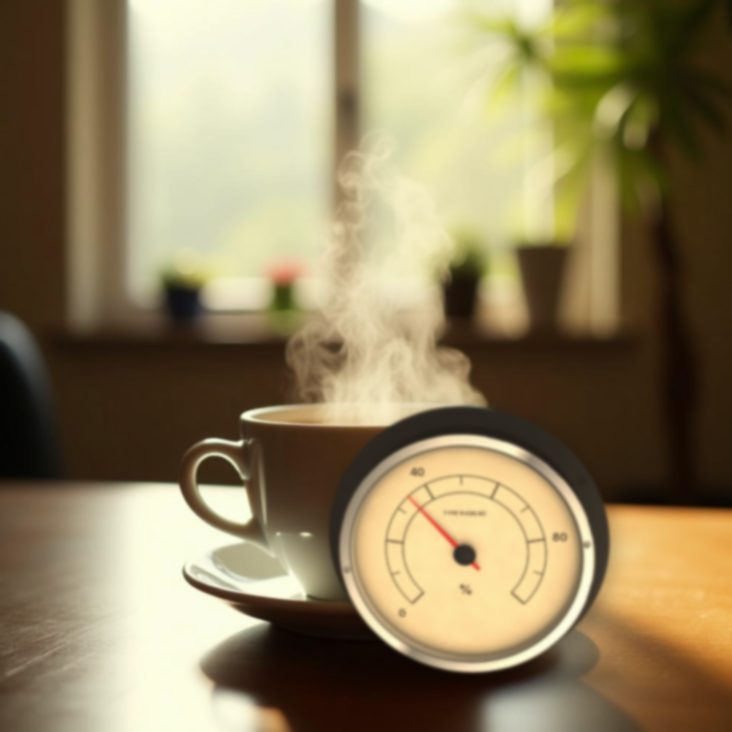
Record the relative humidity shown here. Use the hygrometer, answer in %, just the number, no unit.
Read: 35
